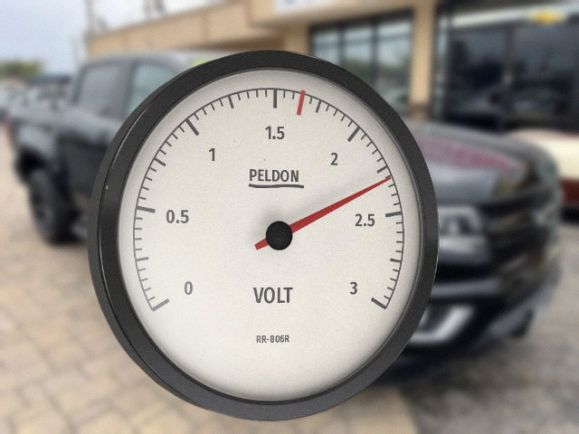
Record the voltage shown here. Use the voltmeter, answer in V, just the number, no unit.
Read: 2.3
